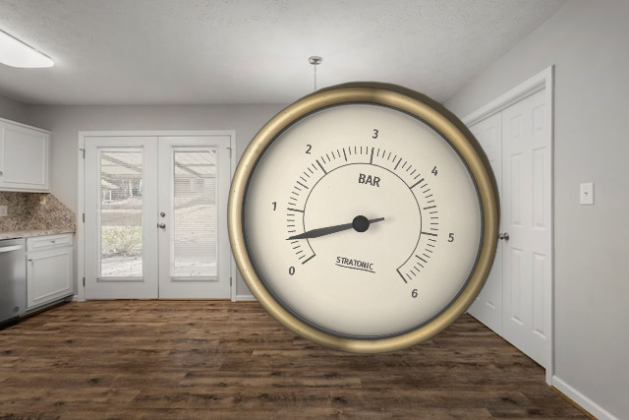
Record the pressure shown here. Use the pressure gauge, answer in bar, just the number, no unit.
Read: 0.5
